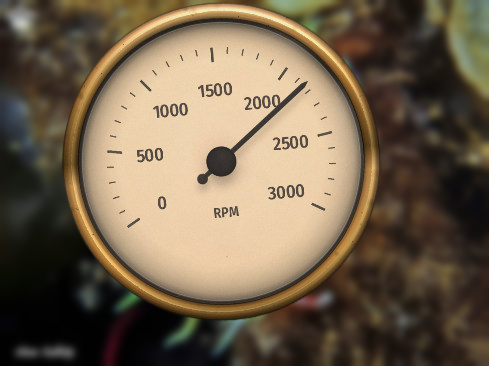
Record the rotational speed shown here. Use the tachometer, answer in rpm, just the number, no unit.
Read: 2150
